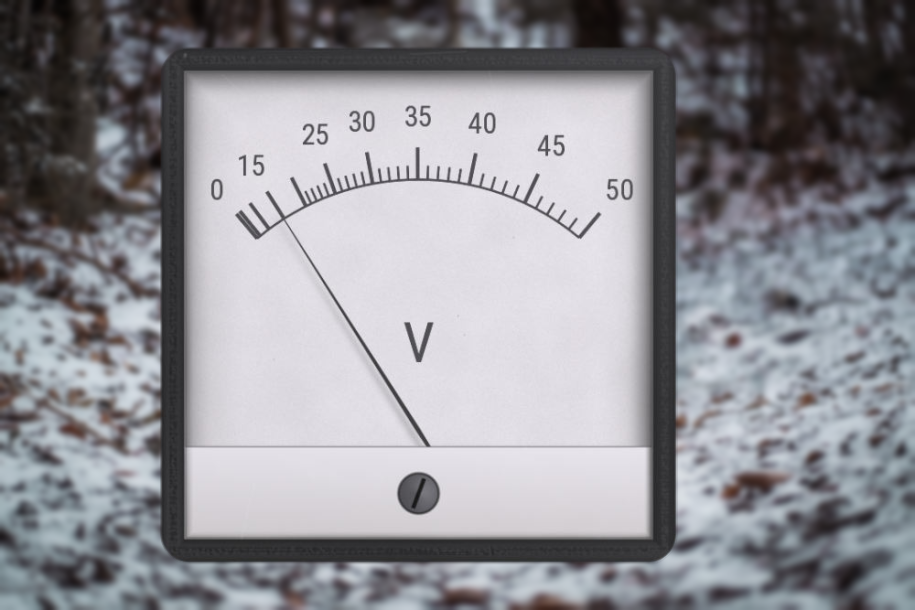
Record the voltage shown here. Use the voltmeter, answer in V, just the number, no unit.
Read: 15
